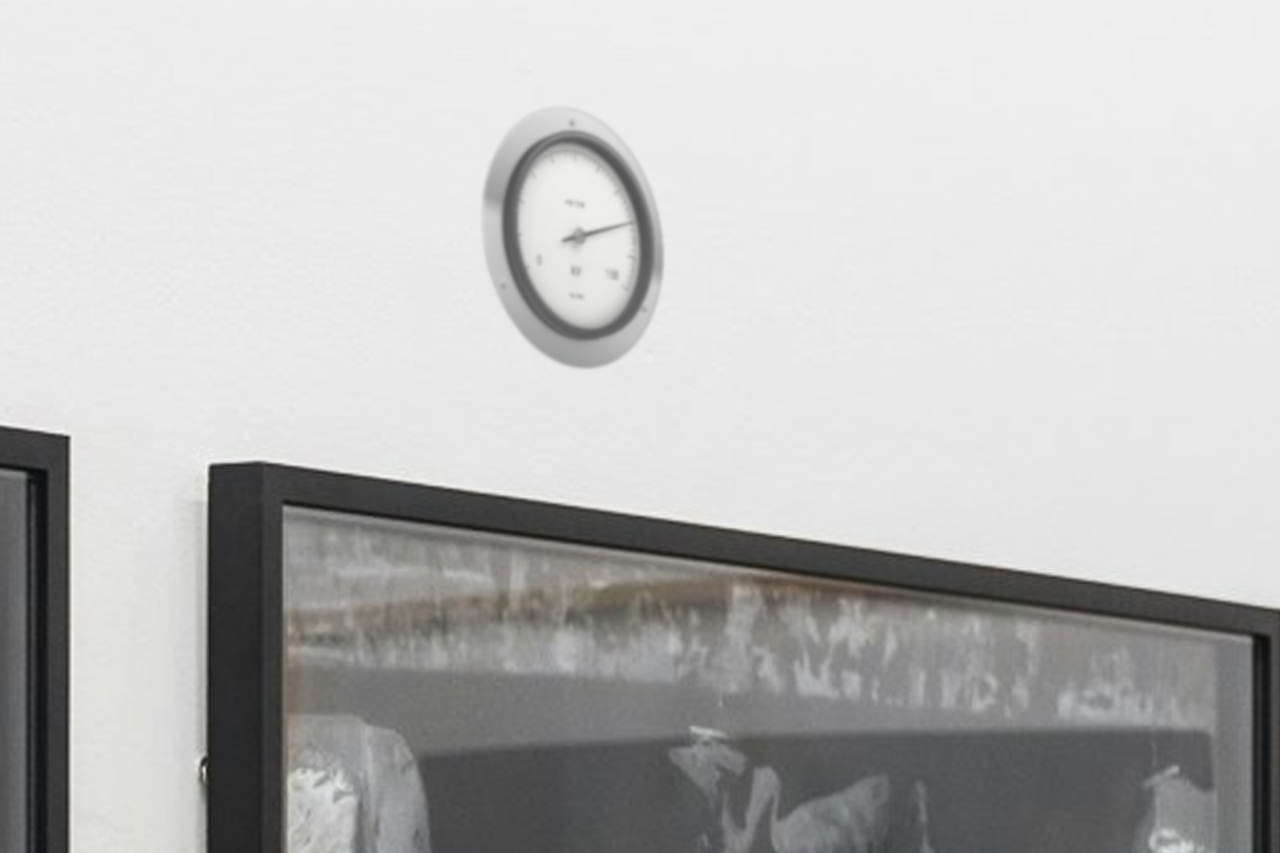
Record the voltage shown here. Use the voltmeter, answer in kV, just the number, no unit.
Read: 80
